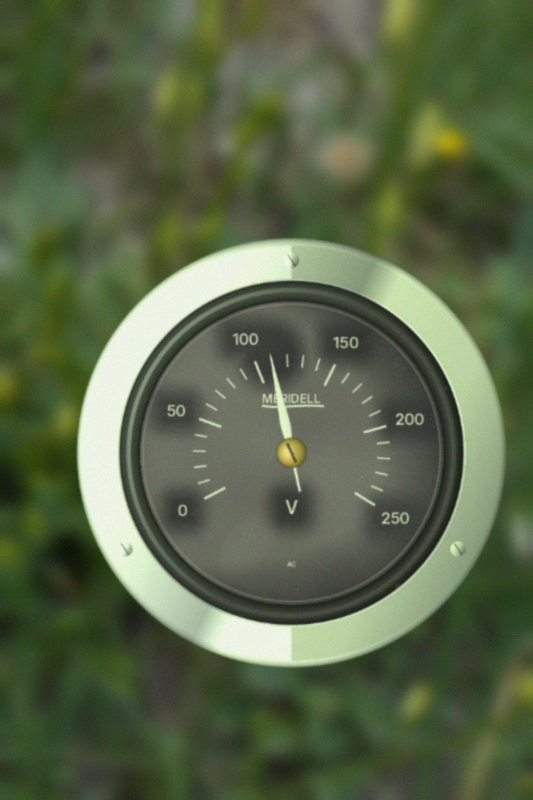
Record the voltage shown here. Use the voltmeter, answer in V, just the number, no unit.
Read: 110
